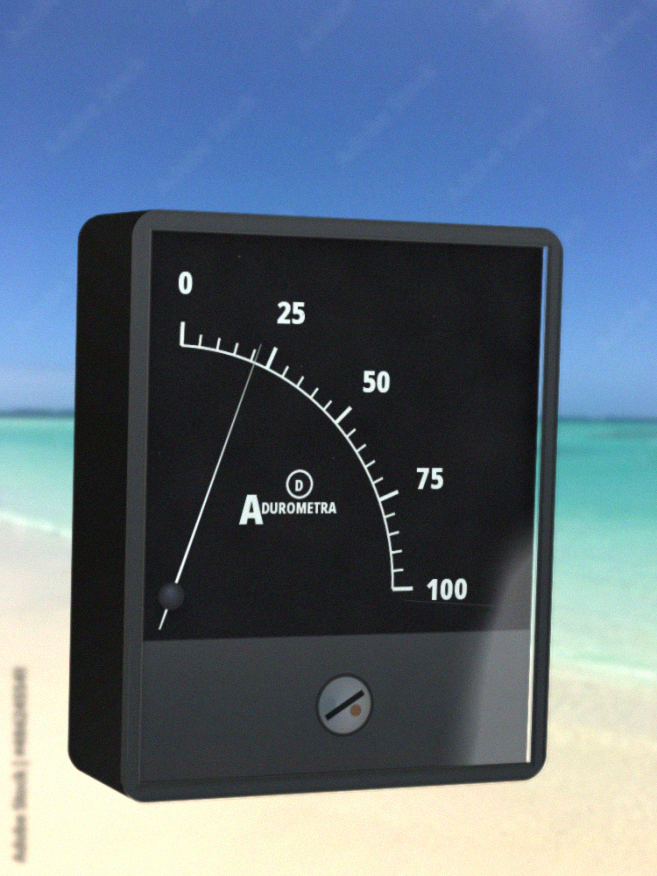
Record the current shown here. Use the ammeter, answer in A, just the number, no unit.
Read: 20
